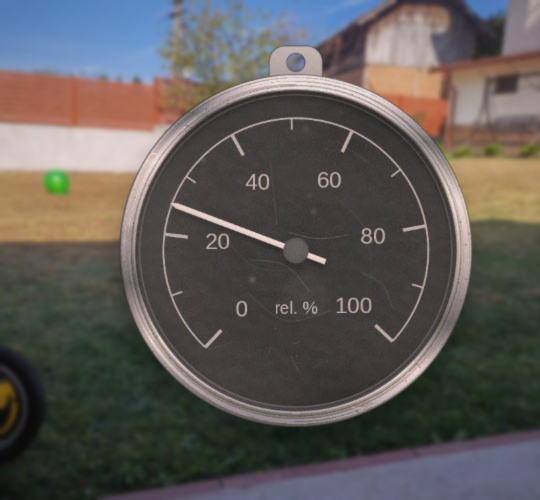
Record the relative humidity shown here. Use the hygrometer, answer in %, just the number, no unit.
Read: 25
